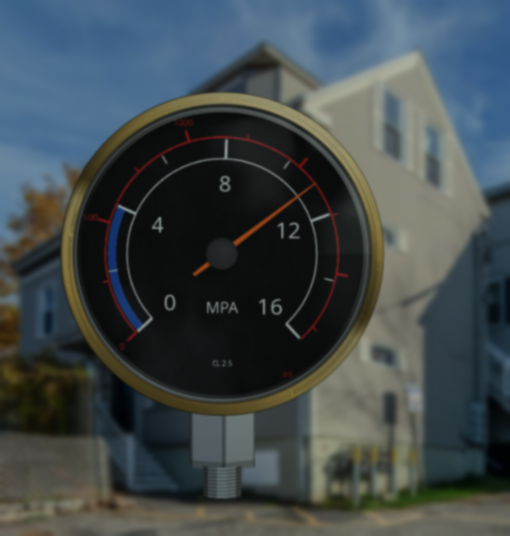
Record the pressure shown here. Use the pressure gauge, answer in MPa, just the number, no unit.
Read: 11
